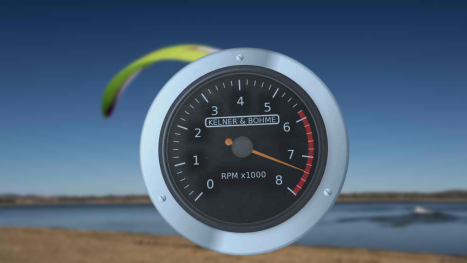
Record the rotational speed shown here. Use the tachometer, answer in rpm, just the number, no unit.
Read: 7400
